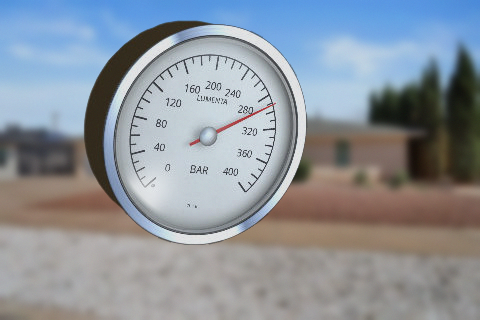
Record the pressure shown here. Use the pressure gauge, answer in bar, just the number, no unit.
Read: 290
